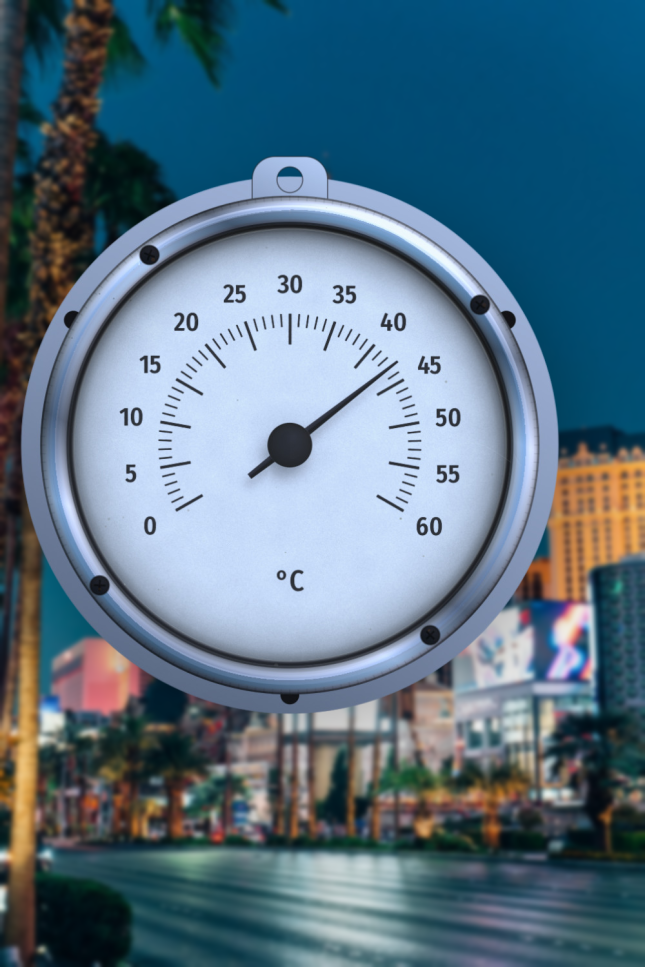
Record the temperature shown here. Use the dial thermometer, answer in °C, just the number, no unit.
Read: 43
